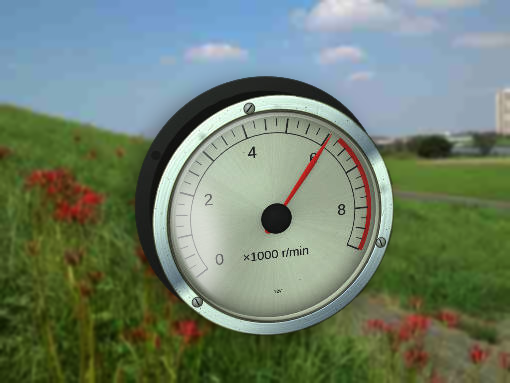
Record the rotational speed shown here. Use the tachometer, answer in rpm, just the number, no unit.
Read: 6000
